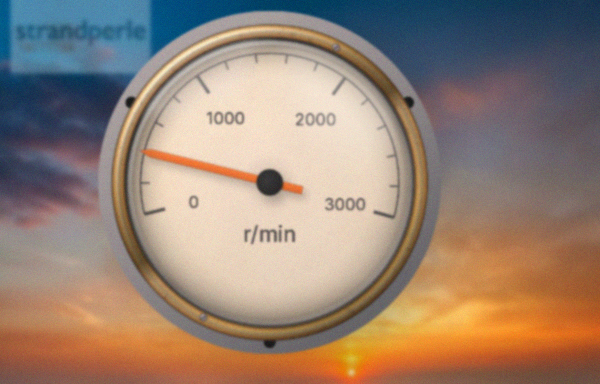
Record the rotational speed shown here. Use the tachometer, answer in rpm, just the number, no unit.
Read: 400
